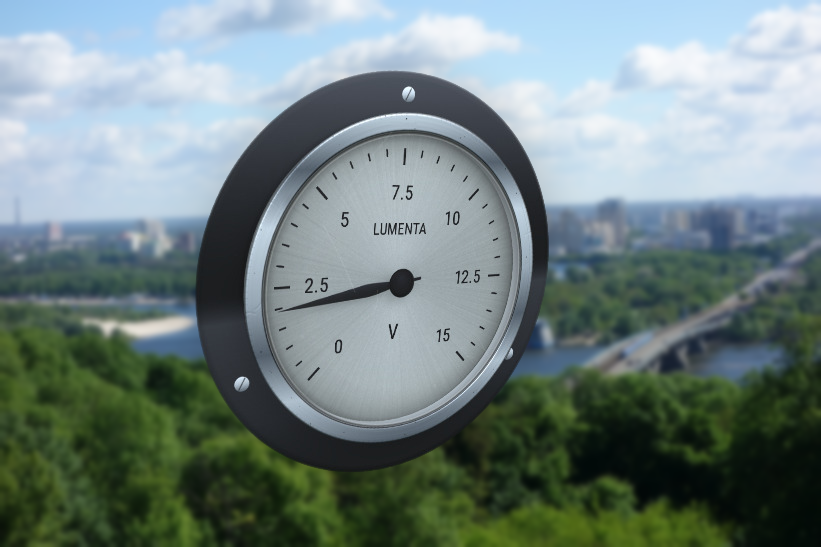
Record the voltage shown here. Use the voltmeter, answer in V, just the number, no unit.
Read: 2
